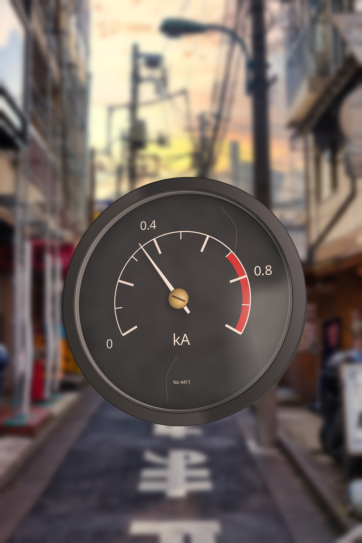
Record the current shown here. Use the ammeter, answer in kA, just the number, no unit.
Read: 0.35
